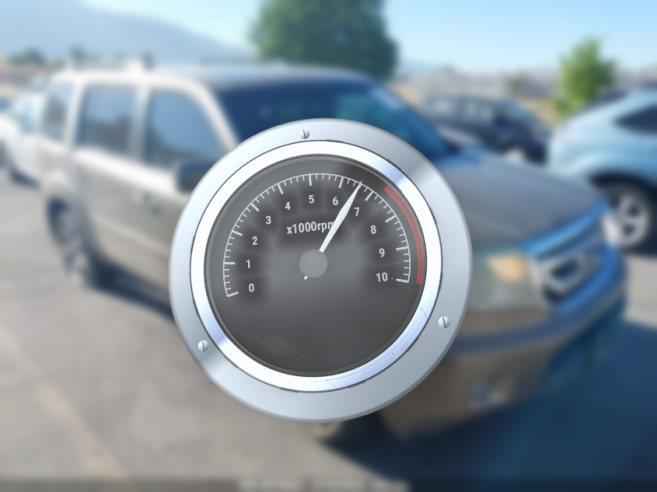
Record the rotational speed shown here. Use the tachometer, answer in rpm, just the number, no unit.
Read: 6600
